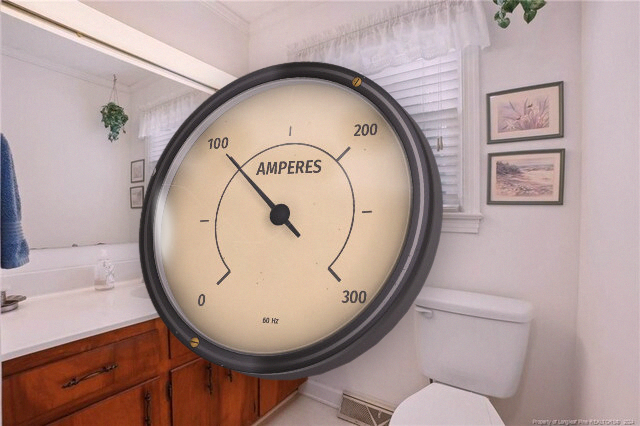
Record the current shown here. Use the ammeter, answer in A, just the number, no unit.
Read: 100
